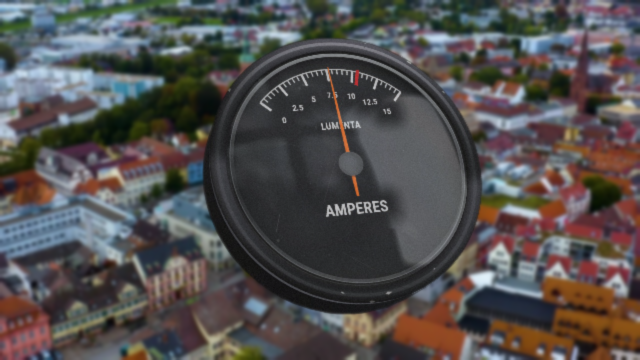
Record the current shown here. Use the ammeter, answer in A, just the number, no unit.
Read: 7.5
